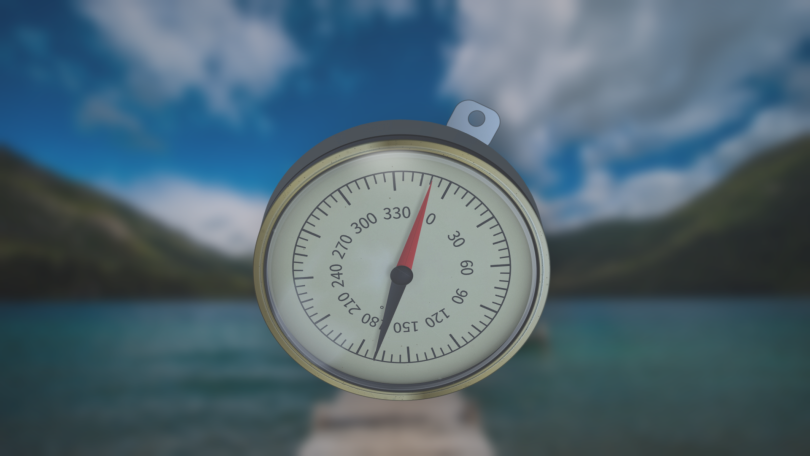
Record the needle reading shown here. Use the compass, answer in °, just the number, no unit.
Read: 350
